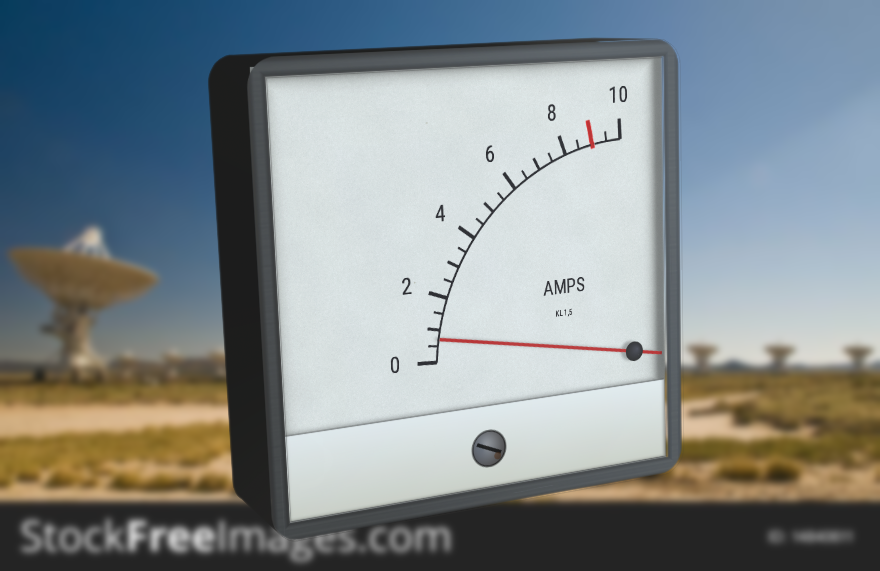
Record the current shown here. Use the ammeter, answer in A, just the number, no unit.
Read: 0.75
